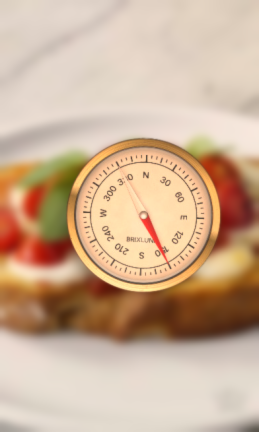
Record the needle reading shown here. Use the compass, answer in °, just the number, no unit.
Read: 150
